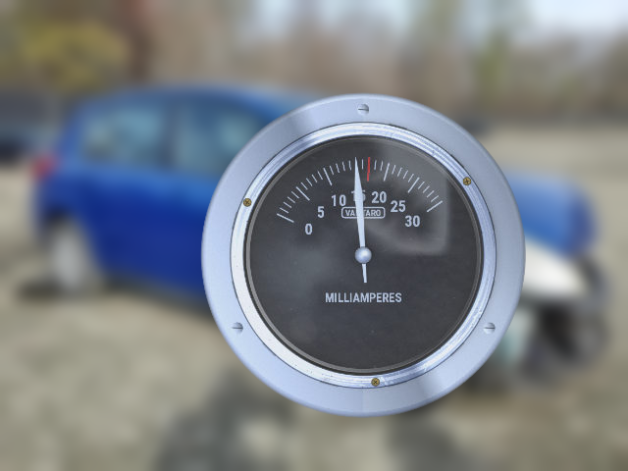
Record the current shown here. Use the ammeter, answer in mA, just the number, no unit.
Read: 15
